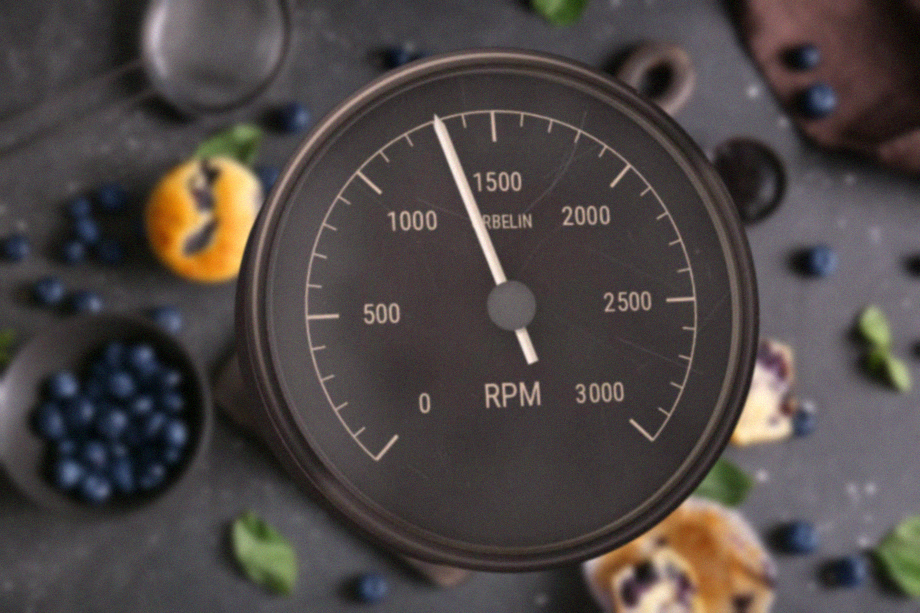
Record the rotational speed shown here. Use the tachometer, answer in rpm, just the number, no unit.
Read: 1300
